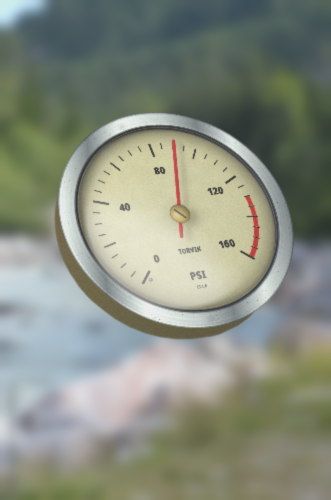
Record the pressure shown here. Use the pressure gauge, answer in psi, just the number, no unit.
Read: 90
